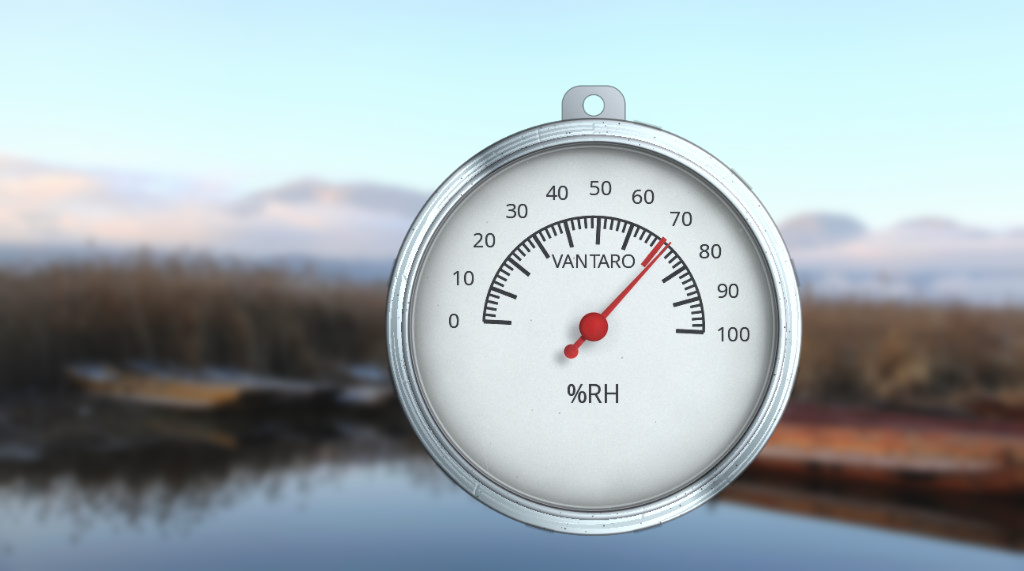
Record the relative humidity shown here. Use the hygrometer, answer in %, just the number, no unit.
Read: 72
